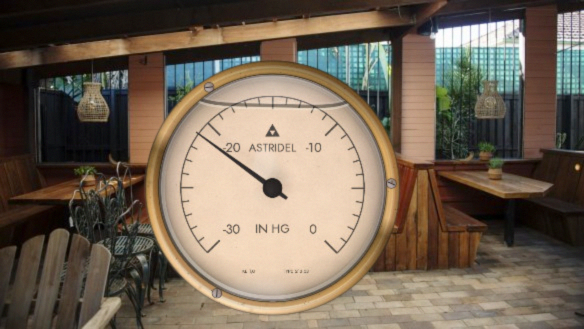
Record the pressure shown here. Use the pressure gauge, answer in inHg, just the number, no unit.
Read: -21
